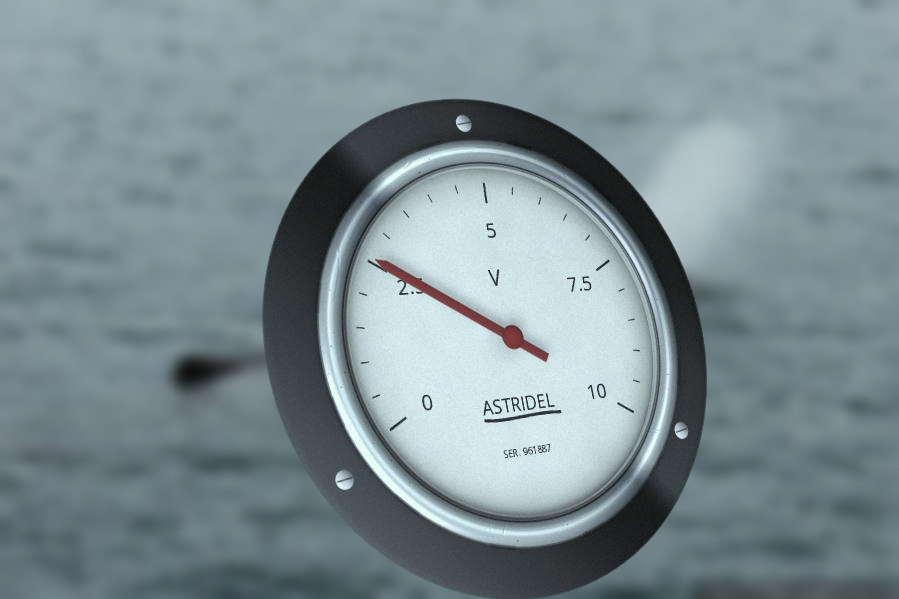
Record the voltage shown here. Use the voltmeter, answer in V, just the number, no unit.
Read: 2.5
